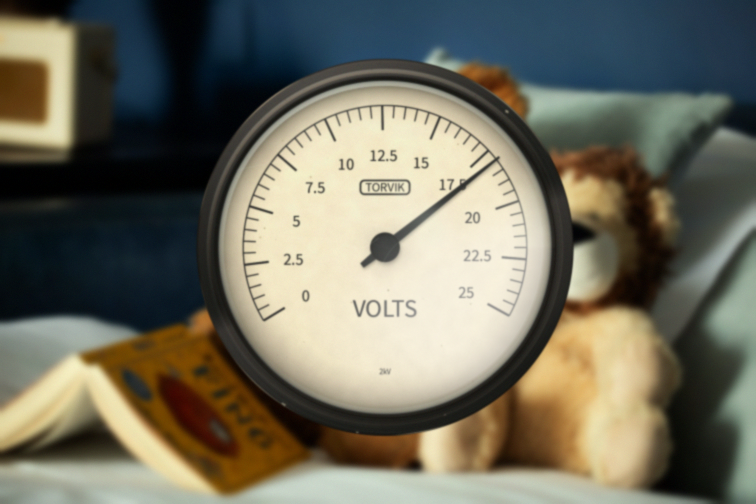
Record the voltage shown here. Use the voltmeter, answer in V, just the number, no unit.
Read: 18
